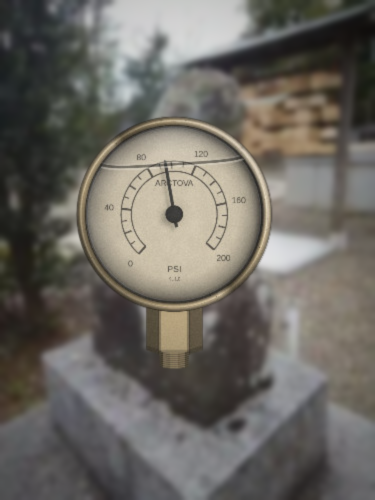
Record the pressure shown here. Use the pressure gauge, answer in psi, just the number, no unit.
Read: 95
